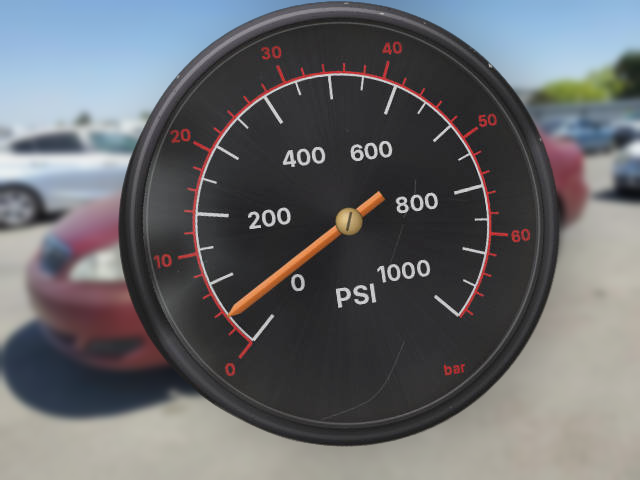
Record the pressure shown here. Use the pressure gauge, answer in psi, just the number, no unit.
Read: 50
